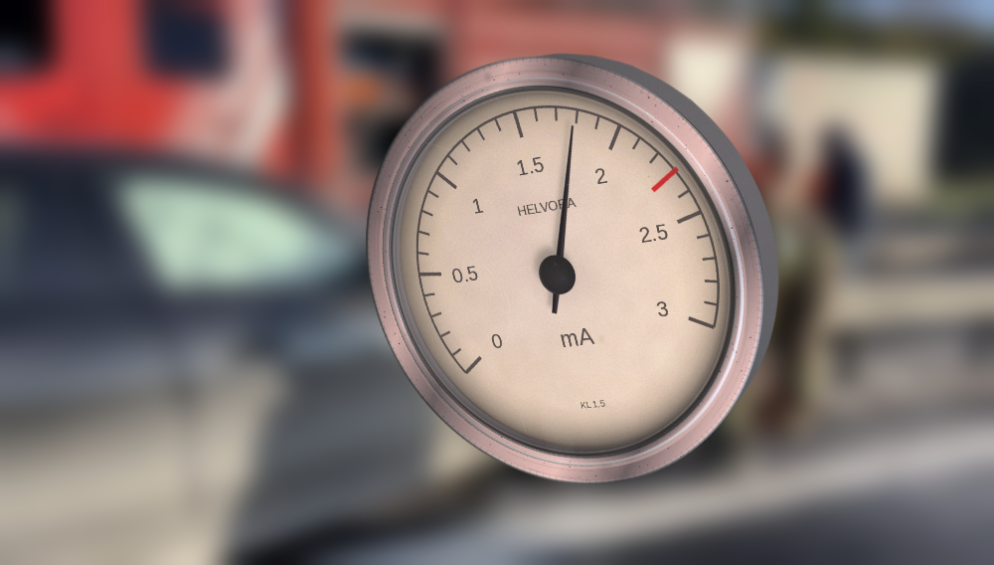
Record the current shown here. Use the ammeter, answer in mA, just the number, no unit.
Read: 1.8
